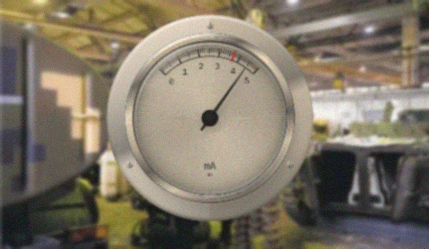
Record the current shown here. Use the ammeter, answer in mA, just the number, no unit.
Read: 4.5
